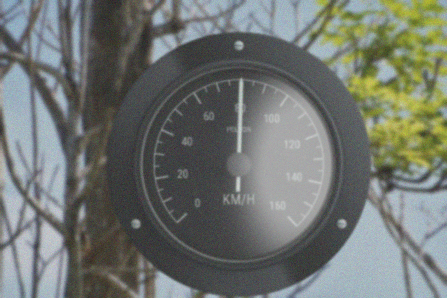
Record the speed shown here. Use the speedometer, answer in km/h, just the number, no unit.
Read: 80
